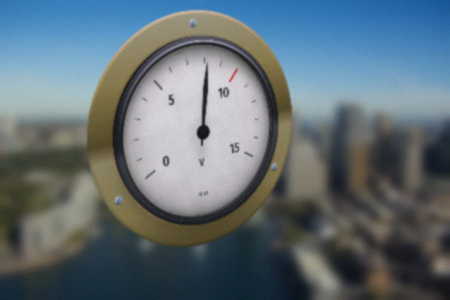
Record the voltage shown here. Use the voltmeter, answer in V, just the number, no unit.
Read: 8
